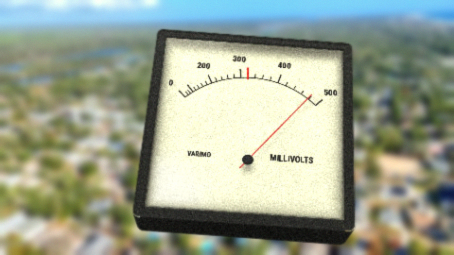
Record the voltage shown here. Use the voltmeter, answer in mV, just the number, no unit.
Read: 480
